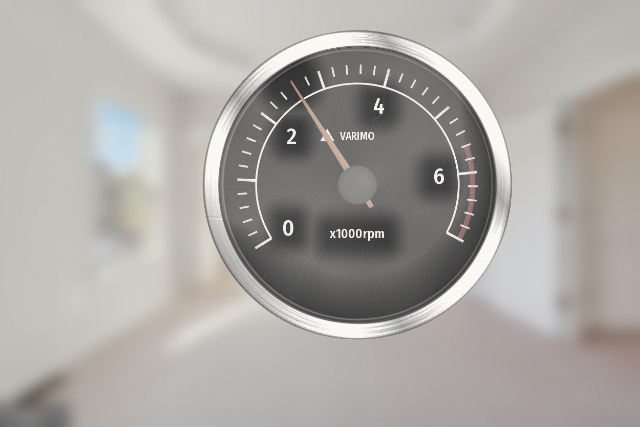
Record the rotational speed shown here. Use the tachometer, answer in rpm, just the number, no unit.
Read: 2600
